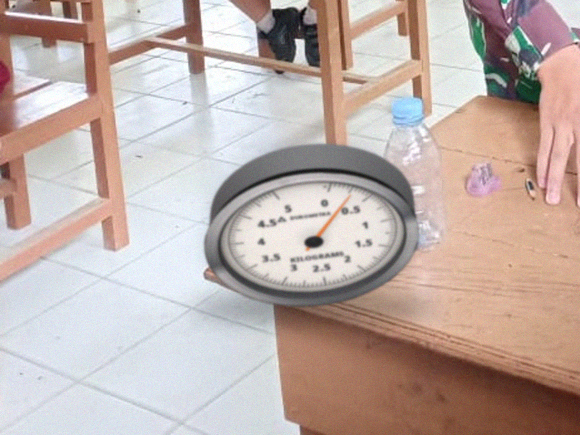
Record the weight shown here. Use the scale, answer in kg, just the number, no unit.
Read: 0.25
